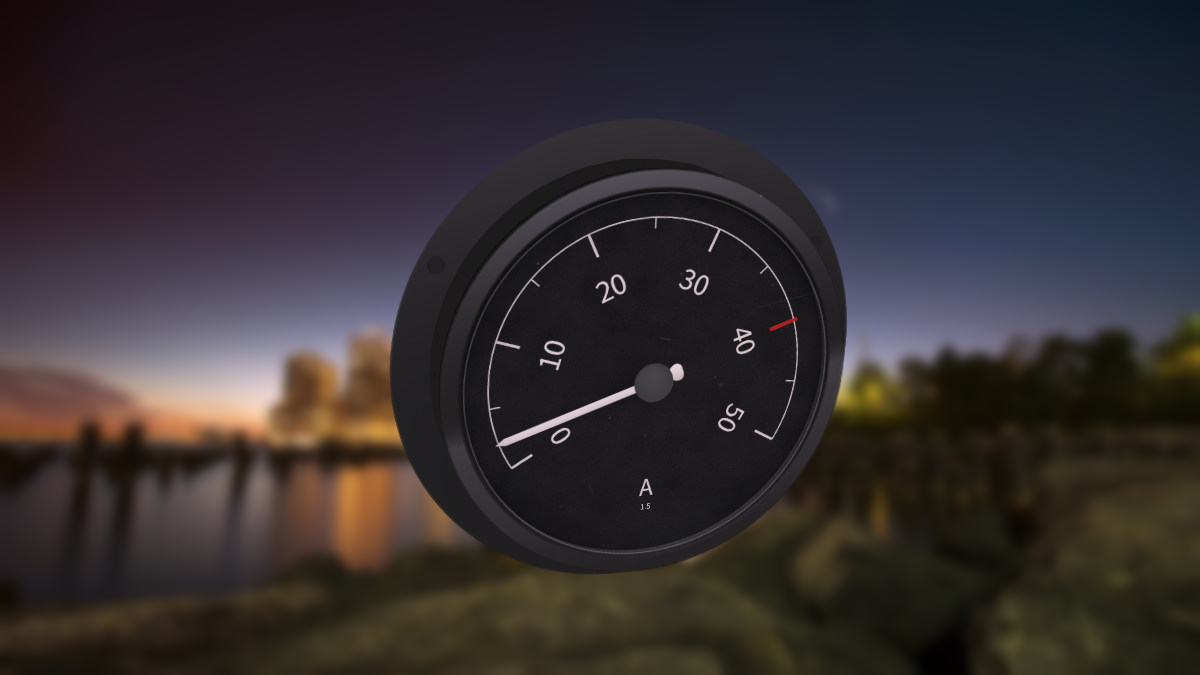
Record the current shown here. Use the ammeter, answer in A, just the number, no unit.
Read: 2.5
